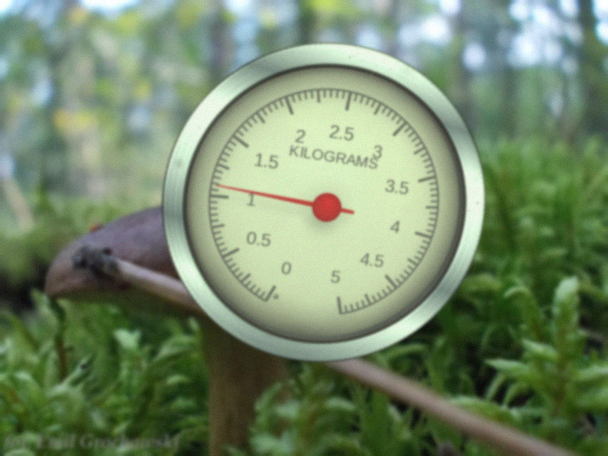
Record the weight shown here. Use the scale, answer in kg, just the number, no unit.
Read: 1.1
